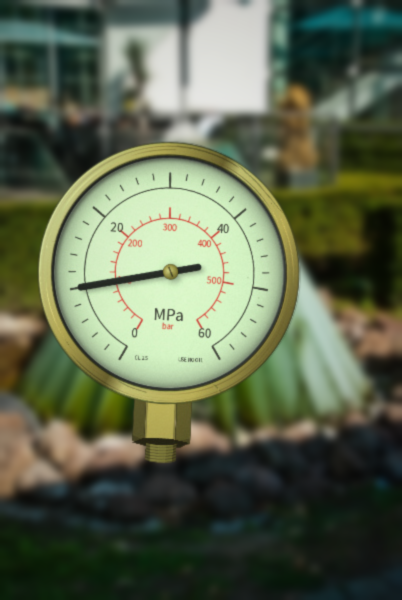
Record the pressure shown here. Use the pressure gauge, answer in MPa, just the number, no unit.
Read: 10
